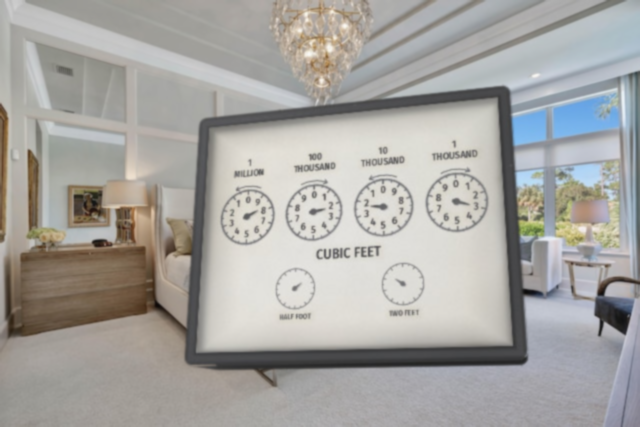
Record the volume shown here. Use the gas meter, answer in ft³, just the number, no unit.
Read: 822300
